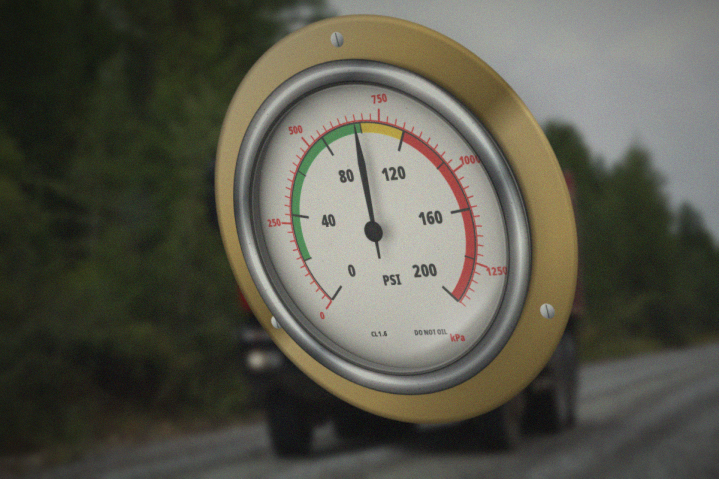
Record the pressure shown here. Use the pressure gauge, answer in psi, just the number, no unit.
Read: 100
